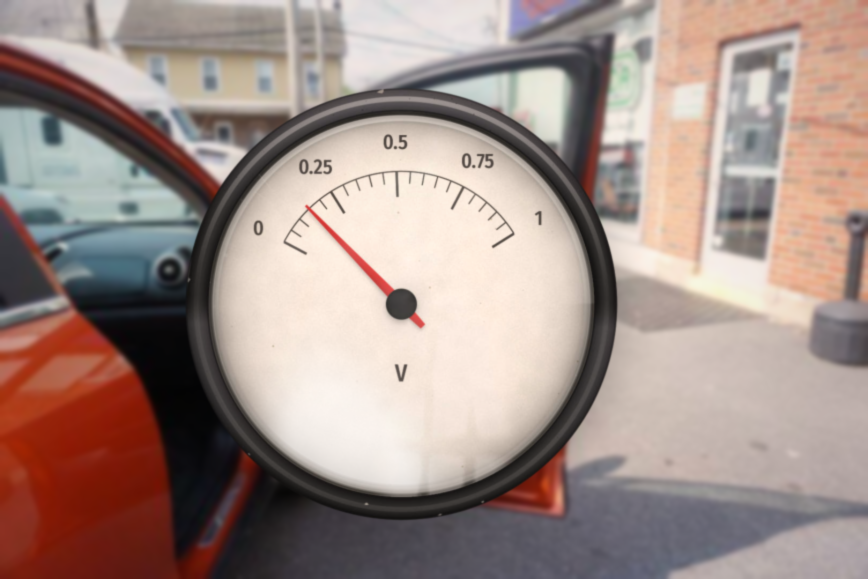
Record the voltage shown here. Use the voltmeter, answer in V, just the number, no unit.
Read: 0.15
